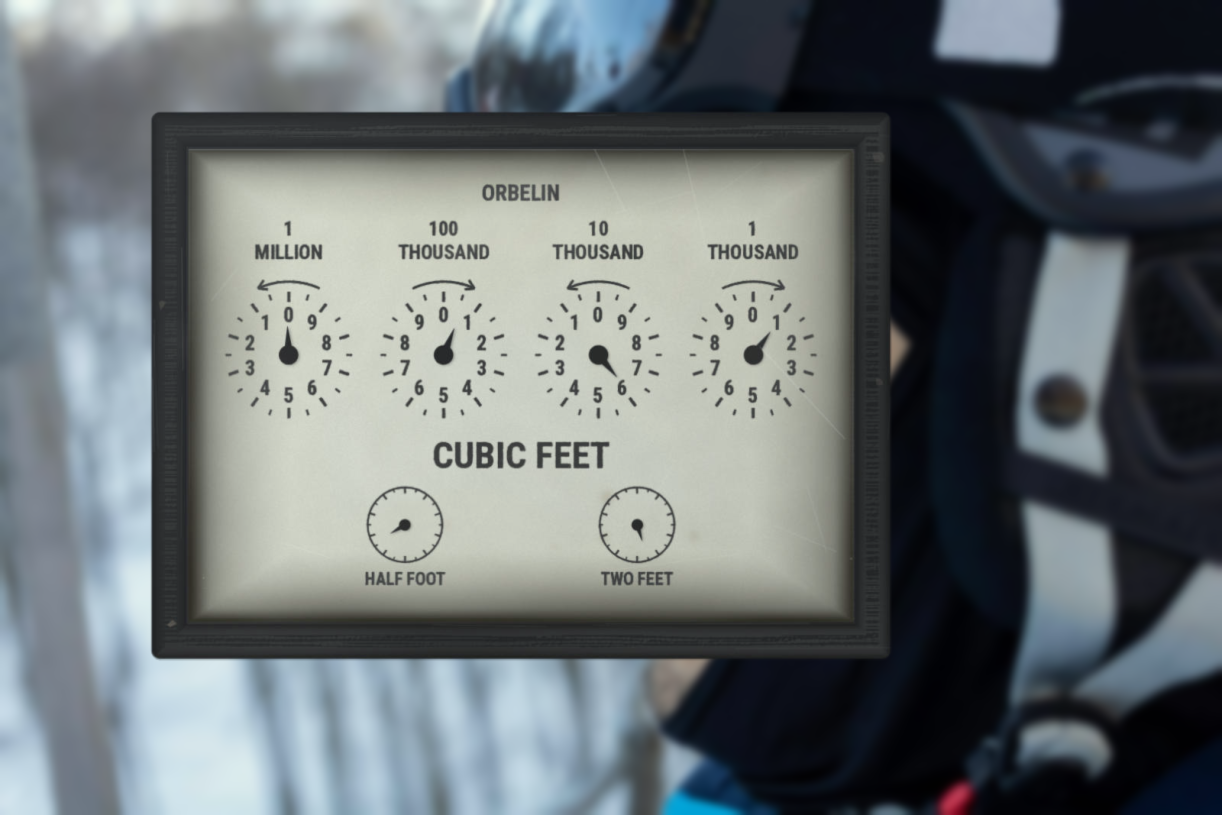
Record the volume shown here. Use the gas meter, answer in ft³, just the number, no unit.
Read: 6100
